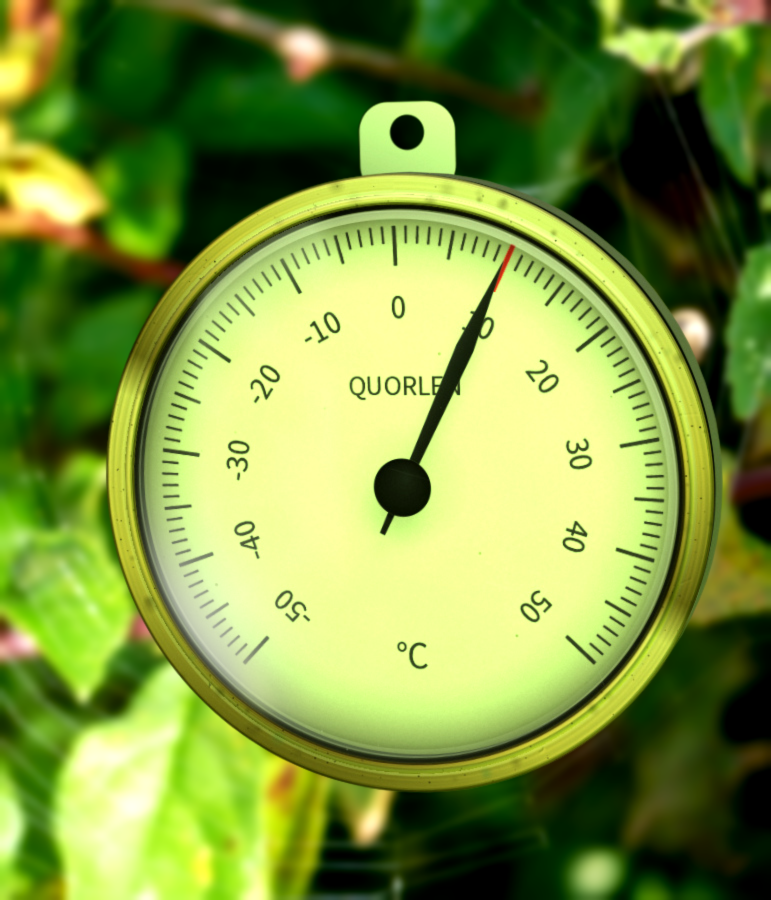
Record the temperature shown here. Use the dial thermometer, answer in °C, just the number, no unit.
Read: 10
